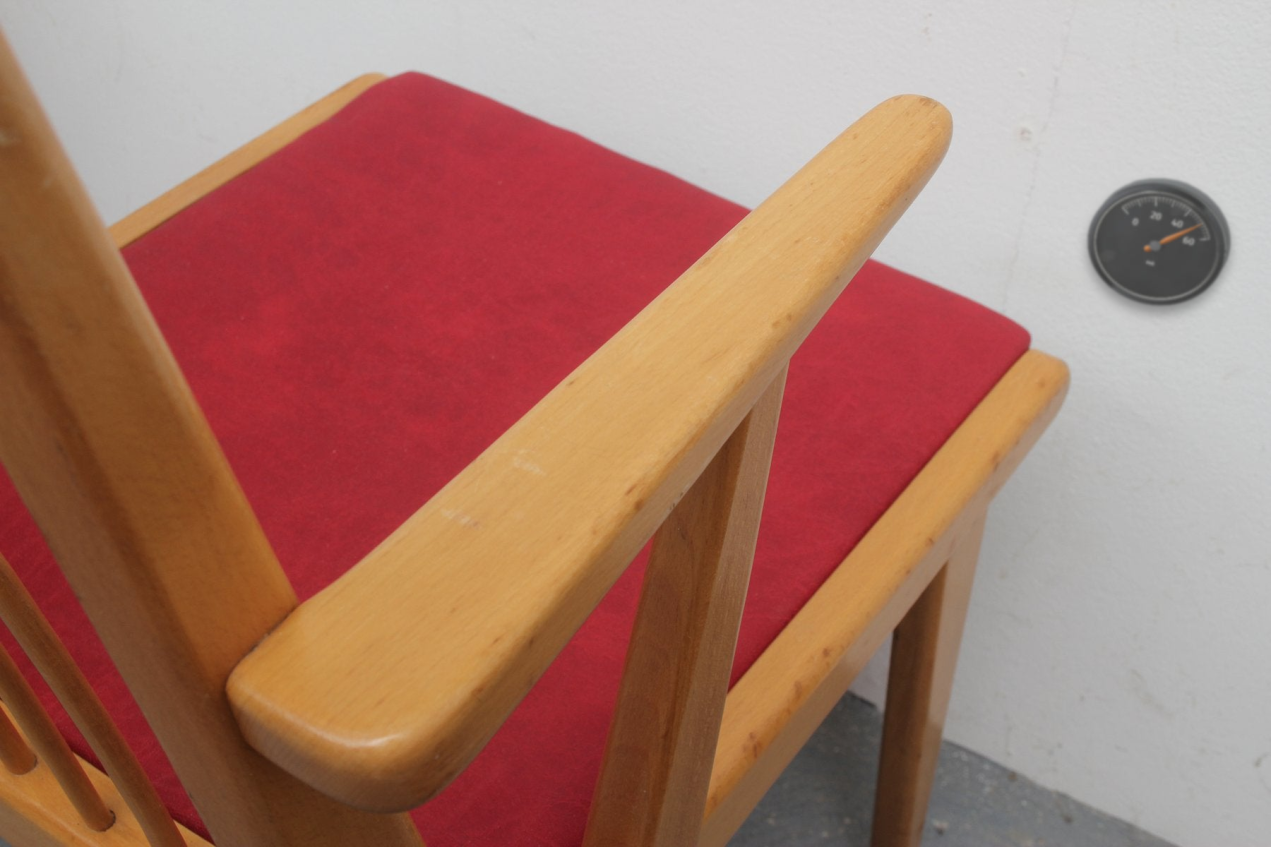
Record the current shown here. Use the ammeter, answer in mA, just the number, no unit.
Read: 50
